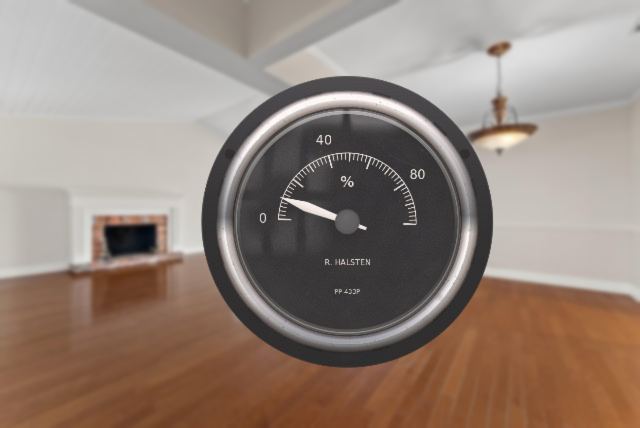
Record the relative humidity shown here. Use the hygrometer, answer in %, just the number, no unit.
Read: 10
